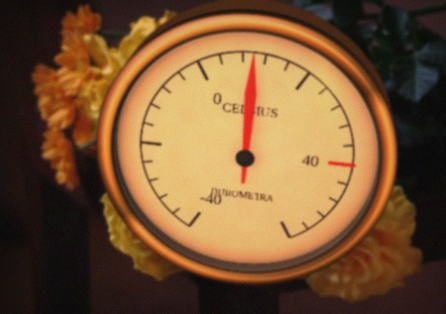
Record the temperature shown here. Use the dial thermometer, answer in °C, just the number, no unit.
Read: 10
